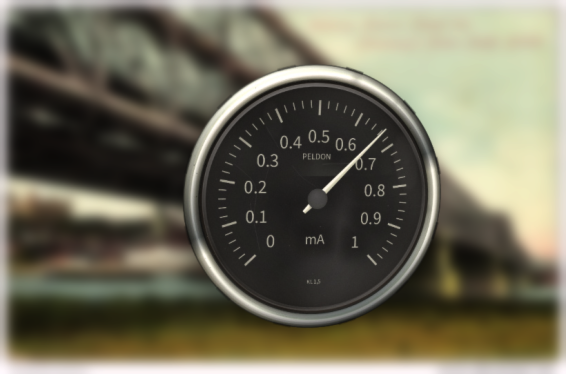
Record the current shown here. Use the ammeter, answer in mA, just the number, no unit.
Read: 0.66
